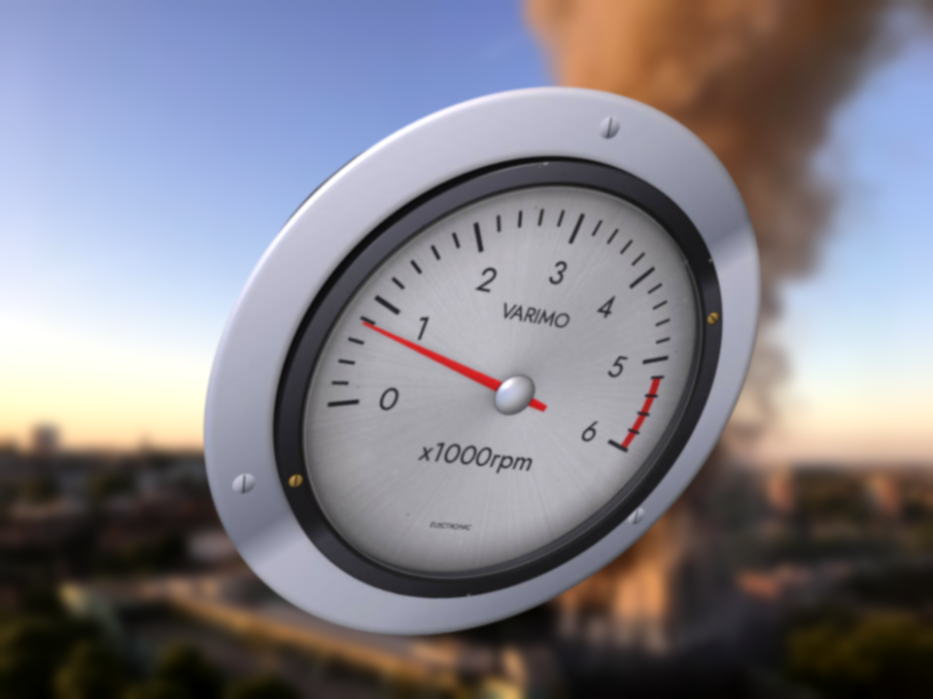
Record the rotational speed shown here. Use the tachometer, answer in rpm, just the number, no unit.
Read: 800
